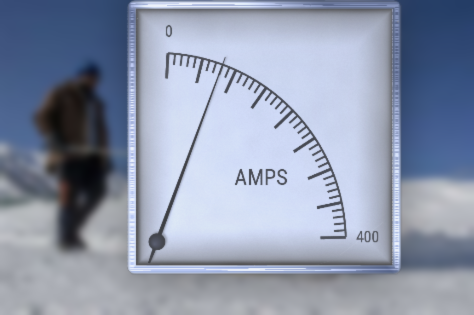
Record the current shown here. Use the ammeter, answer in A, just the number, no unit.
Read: 80
